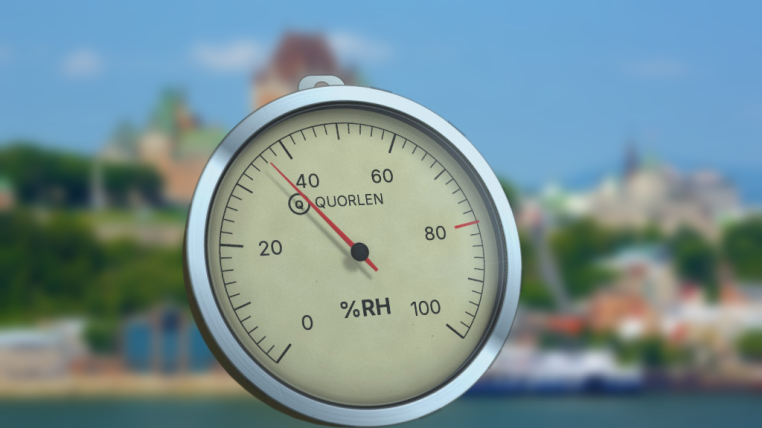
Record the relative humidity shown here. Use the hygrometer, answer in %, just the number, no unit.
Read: 36
